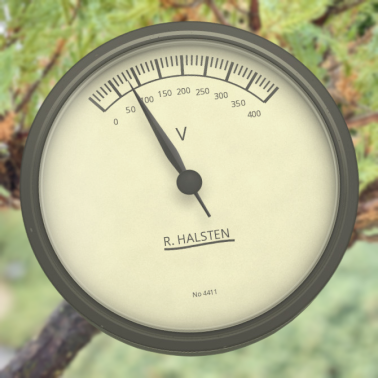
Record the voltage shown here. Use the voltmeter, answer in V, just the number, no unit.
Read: 80
